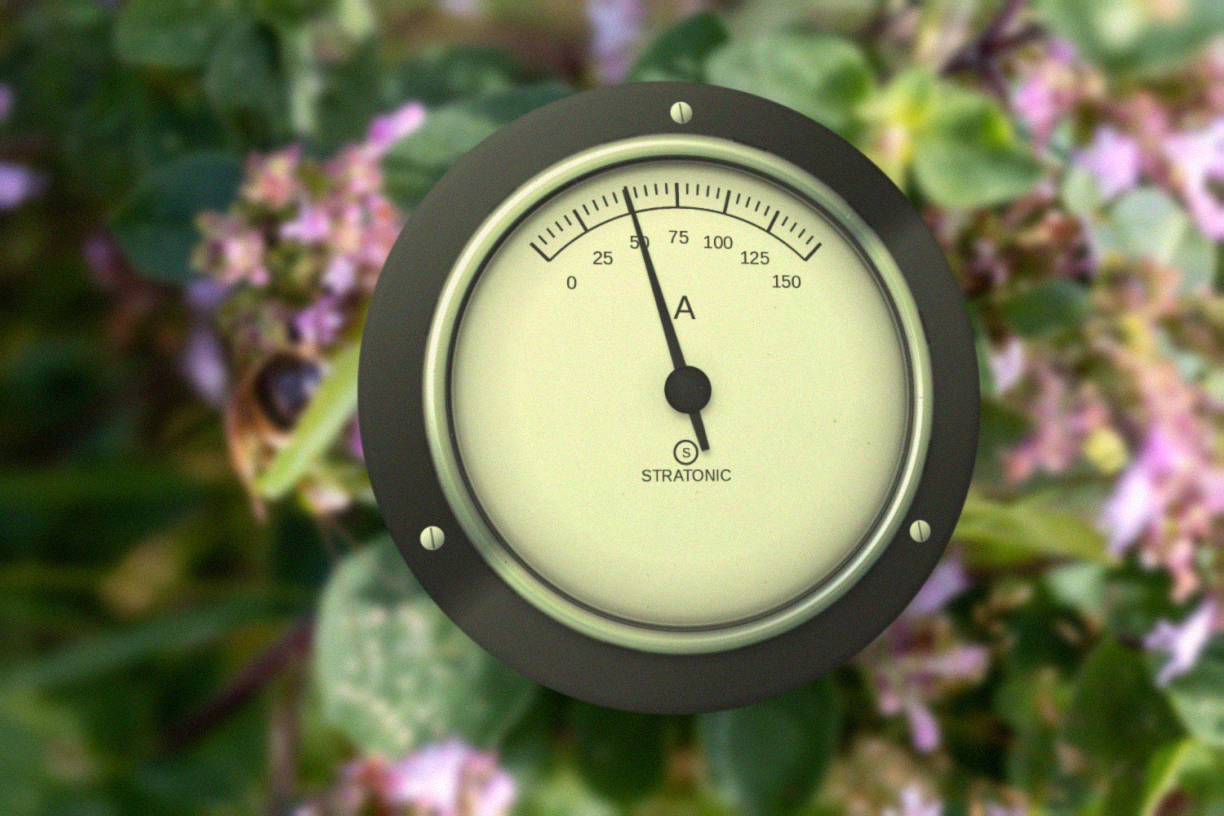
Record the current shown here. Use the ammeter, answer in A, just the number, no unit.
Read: 50
